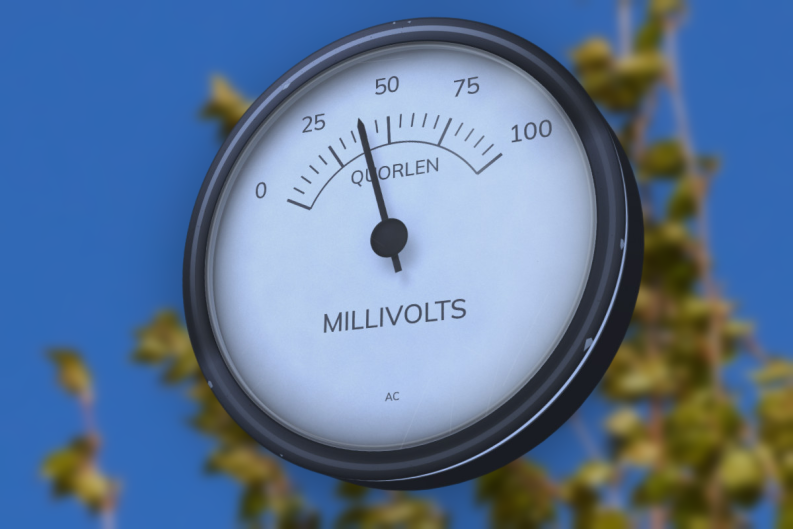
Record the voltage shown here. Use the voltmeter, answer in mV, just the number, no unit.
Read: 40
